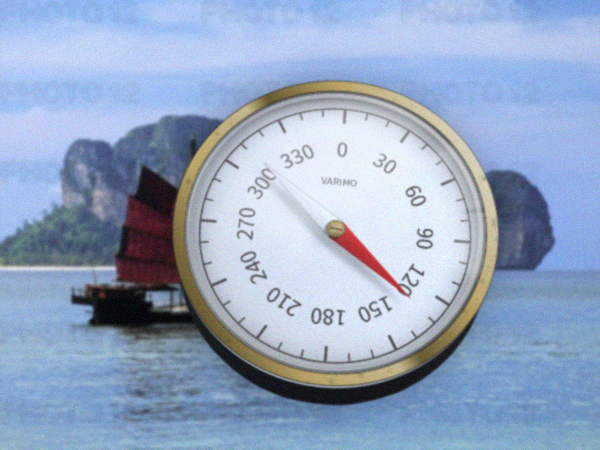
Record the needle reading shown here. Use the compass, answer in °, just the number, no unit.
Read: 130
